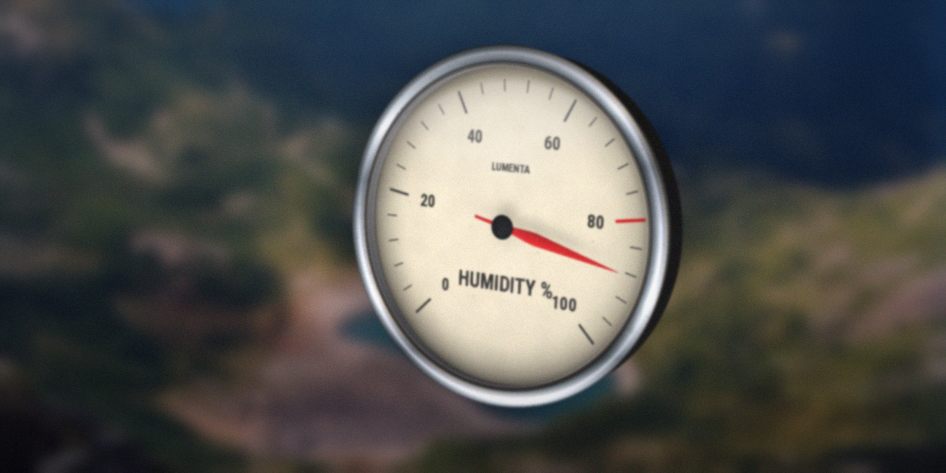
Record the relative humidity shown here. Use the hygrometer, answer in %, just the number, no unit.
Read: 88
